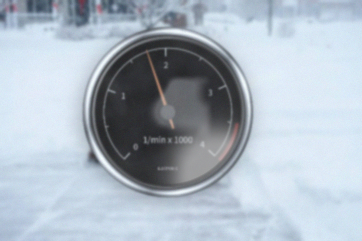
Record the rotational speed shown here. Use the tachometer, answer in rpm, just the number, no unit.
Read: 1750
